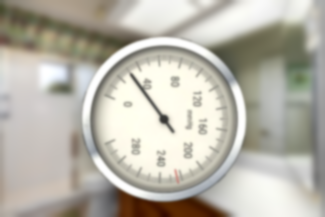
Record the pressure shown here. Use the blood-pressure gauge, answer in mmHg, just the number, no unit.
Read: 30
